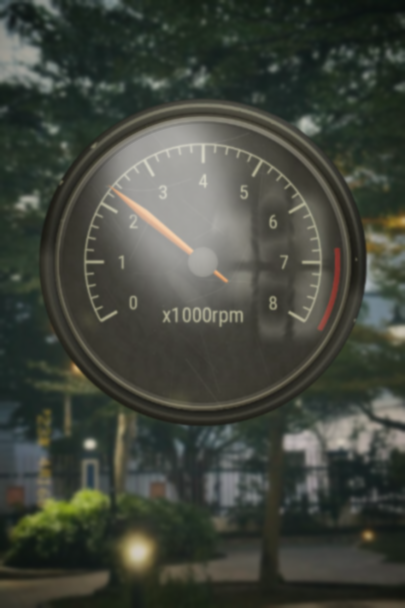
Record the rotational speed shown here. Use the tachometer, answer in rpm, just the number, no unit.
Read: 2300
